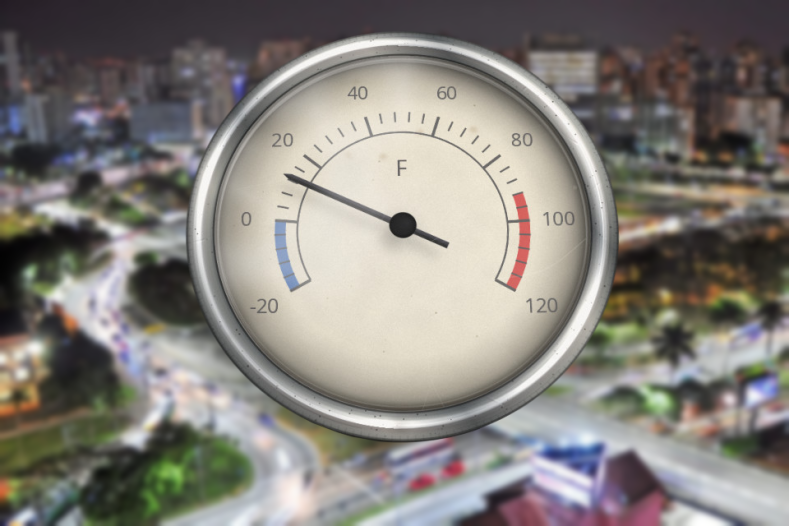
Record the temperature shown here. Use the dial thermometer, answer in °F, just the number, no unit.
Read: 12
